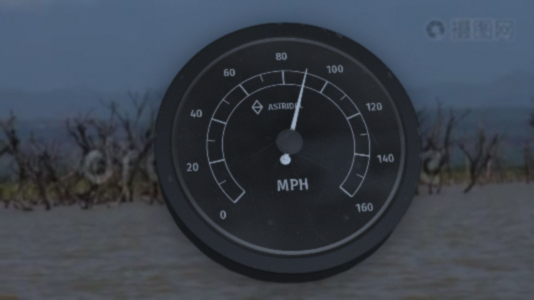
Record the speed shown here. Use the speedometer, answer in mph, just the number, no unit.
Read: 90
